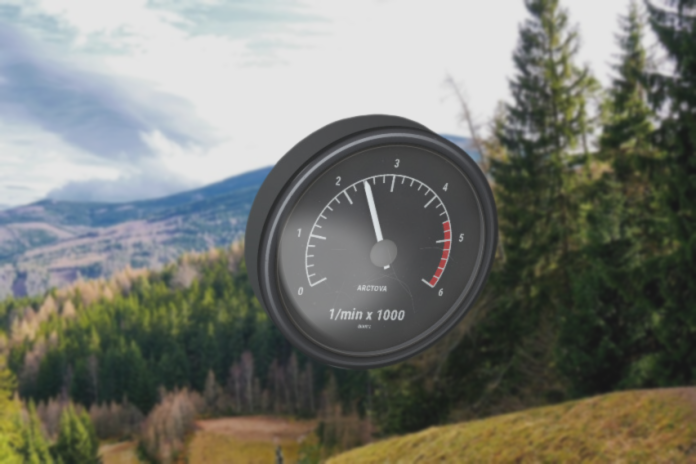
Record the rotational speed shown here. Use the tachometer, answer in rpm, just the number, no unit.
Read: 2400
